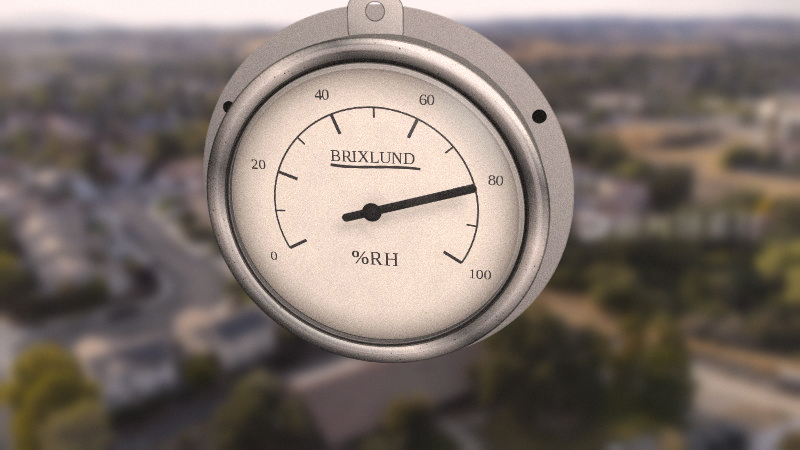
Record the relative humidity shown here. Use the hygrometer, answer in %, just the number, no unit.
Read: 80
